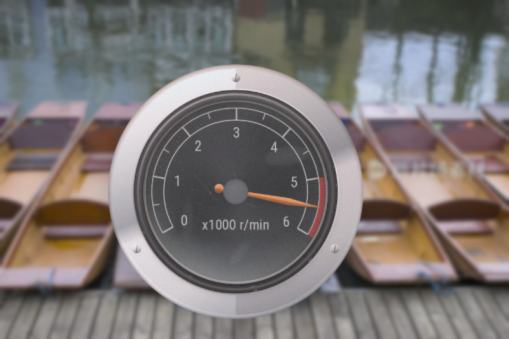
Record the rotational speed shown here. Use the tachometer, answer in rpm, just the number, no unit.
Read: 5500
